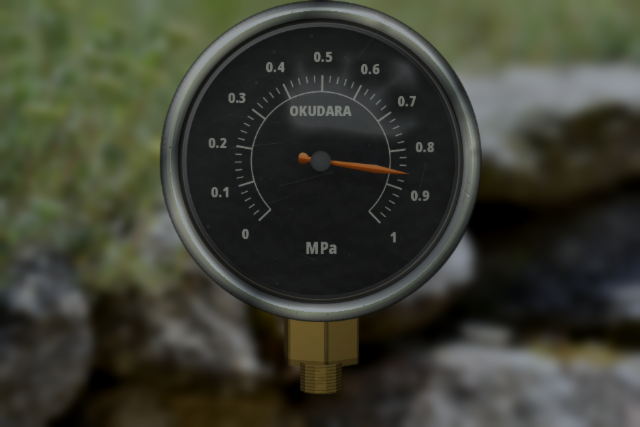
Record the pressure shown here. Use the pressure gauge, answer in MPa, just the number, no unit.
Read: 0.86
